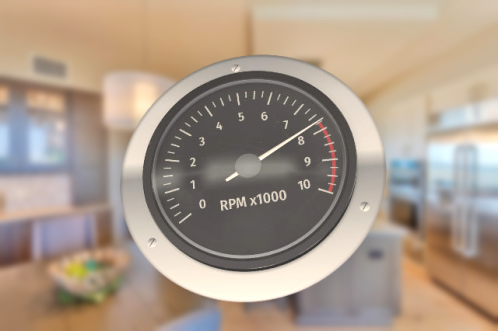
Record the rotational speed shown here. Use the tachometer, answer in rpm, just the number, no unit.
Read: 7750
